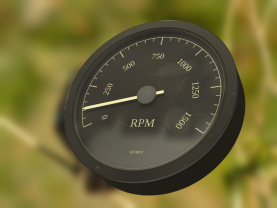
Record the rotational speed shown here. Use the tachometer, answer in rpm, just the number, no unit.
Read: 100
